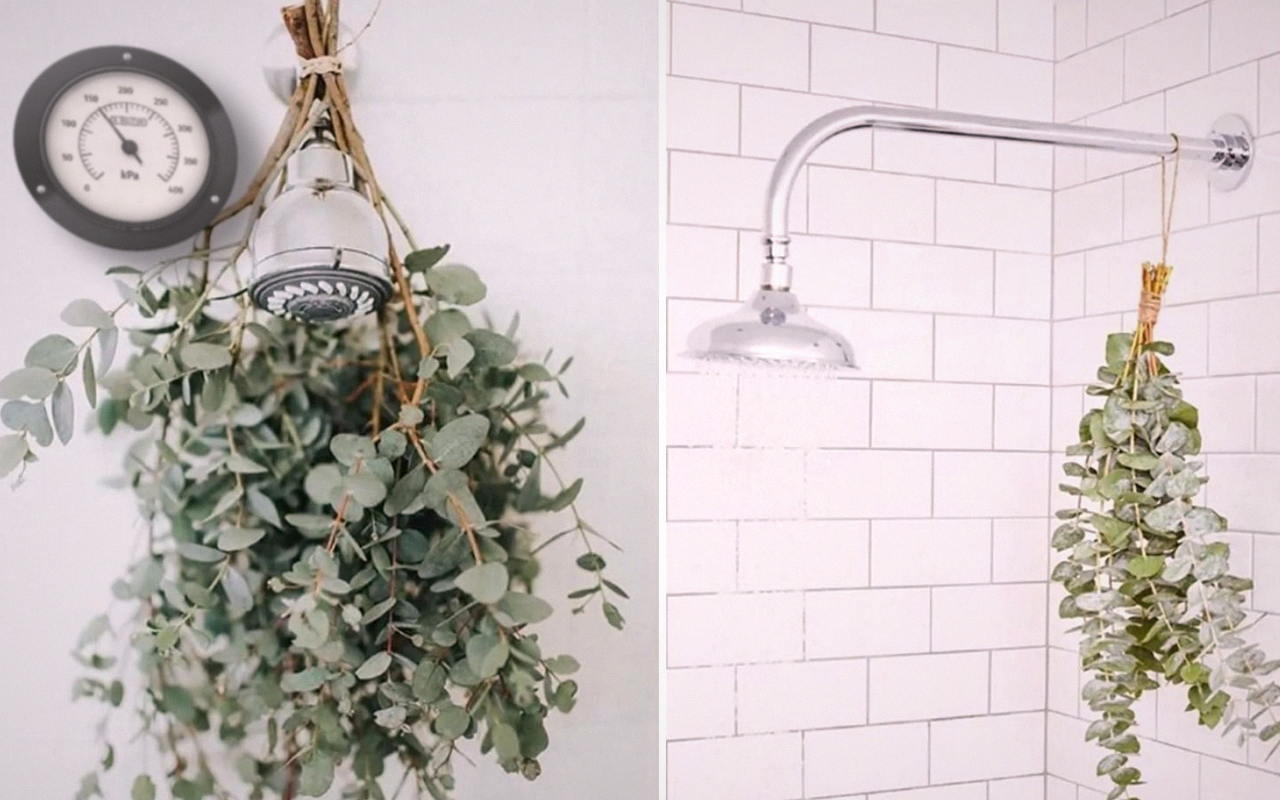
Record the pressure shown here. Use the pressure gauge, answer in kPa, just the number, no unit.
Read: 150
